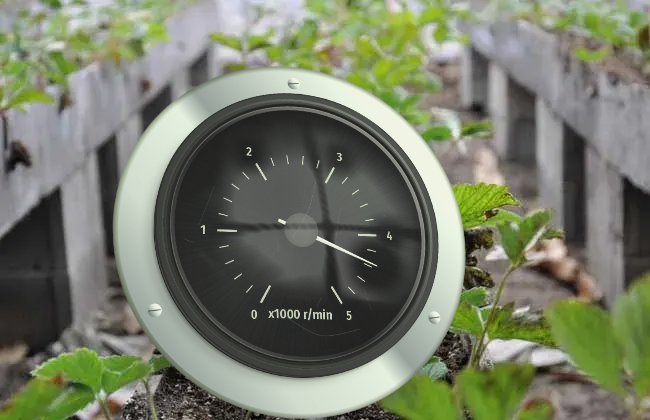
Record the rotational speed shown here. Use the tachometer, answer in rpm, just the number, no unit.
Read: 4400
